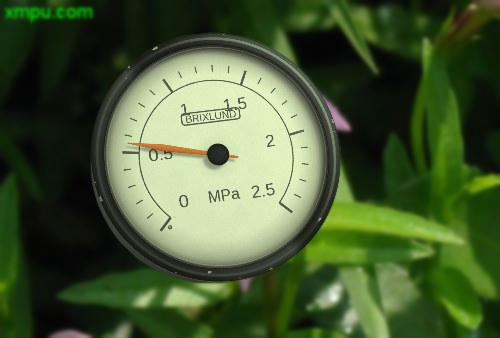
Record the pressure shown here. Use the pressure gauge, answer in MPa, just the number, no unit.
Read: 0.55
